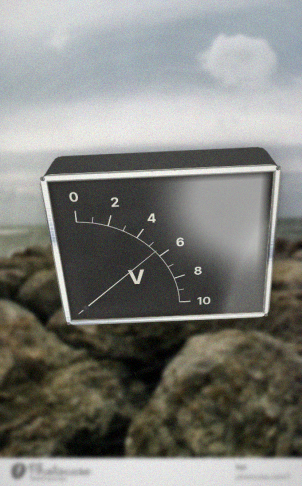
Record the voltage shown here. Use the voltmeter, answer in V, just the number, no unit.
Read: 5.5
